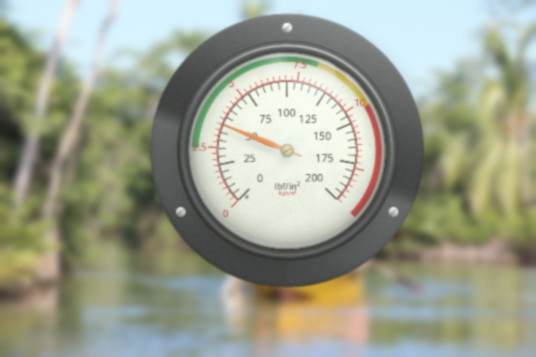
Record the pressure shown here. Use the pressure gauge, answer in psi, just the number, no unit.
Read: 50
